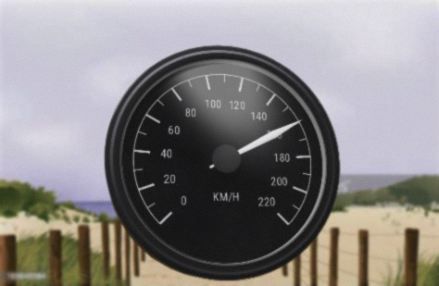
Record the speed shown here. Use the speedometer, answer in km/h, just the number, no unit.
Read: 160
